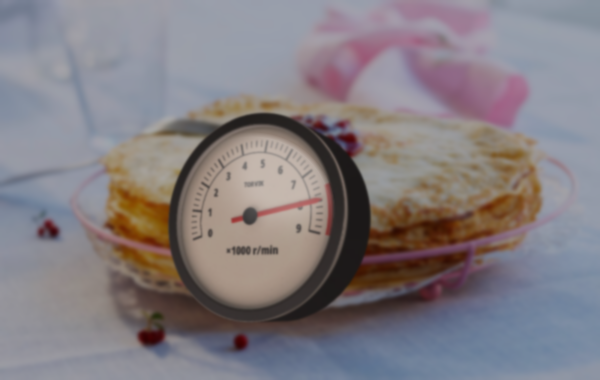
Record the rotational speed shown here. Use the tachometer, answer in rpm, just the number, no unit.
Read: 8000
